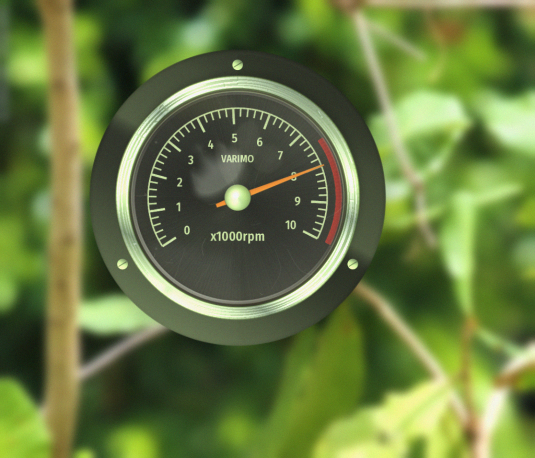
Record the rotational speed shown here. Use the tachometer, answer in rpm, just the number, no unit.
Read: 8000
